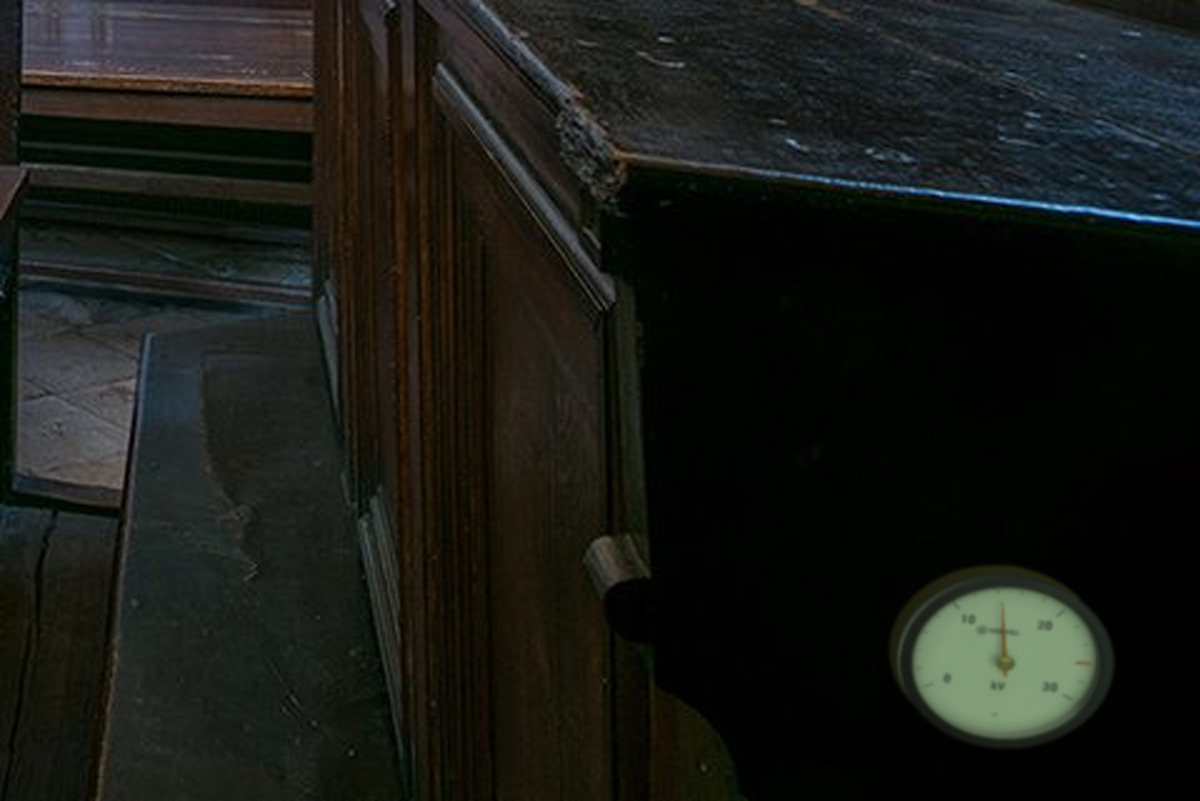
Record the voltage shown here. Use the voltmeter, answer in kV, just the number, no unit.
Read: 14
